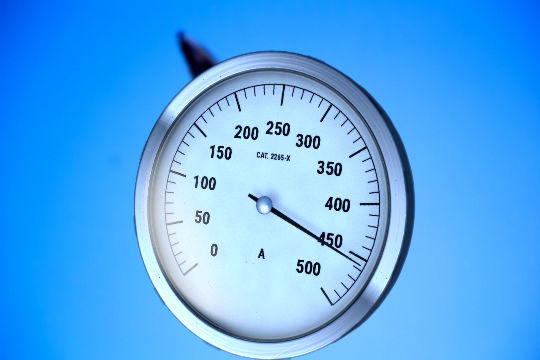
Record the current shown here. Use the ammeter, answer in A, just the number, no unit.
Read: 455
